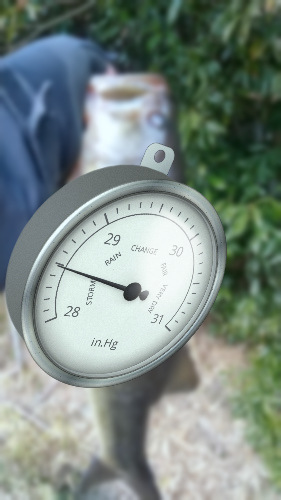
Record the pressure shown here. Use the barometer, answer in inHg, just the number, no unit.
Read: 28.5
